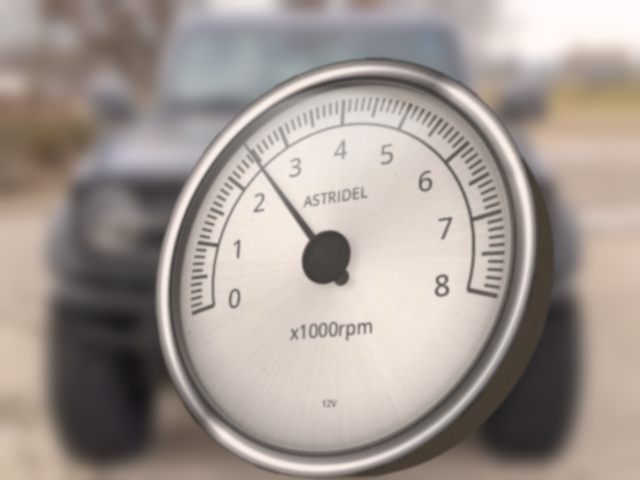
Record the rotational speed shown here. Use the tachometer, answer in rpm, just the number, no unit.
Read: 2500
